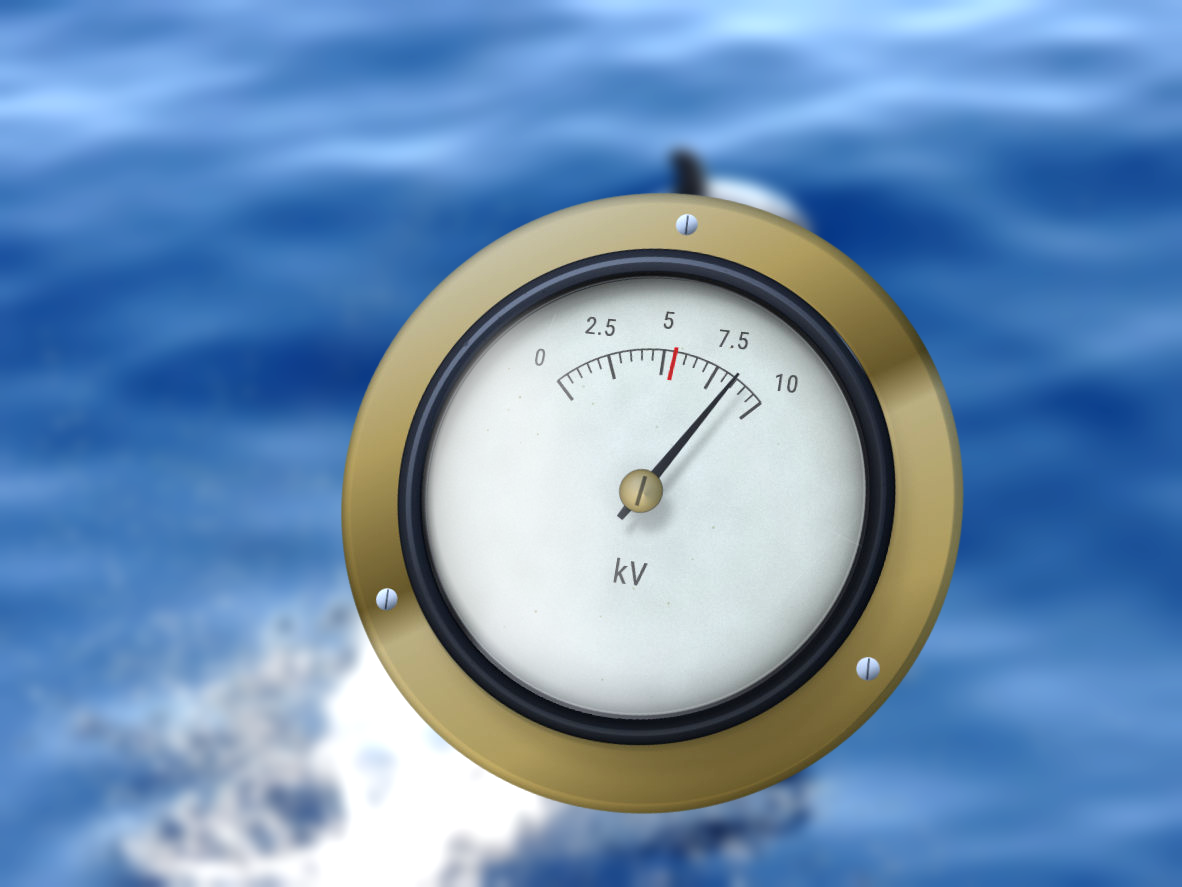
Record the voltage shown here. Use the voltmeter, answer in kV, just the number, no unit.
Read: 8.5
